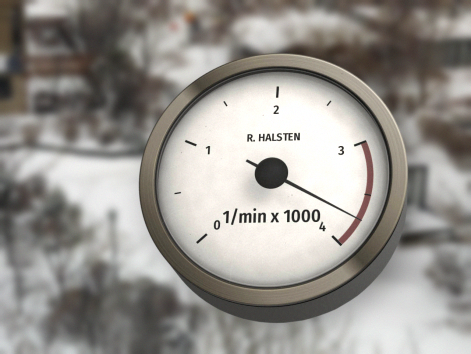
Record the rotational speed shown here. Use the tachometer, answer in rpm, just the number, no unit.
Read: 3750
